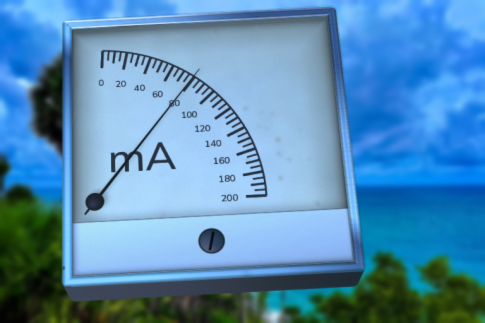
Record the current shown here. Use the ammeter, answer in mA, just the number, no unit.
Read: 80
